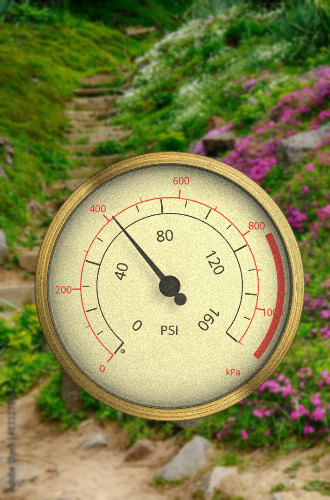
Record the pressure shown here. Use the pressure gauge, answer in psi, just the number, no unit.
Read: 60
